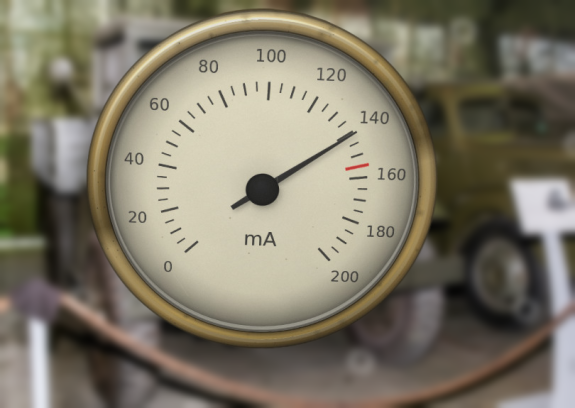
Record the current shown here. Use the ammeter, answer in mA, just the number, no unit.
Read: 140
